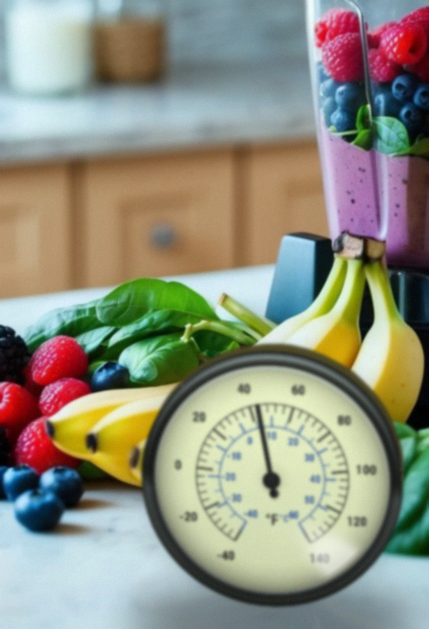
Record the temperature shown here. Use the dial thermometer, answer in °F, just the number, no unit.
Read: 44
